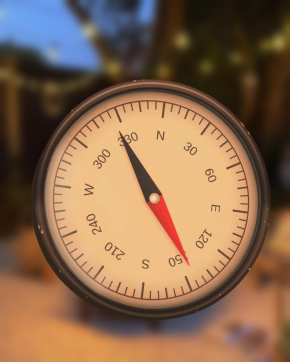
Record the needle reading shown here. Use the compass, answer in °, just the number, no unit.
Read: 145
